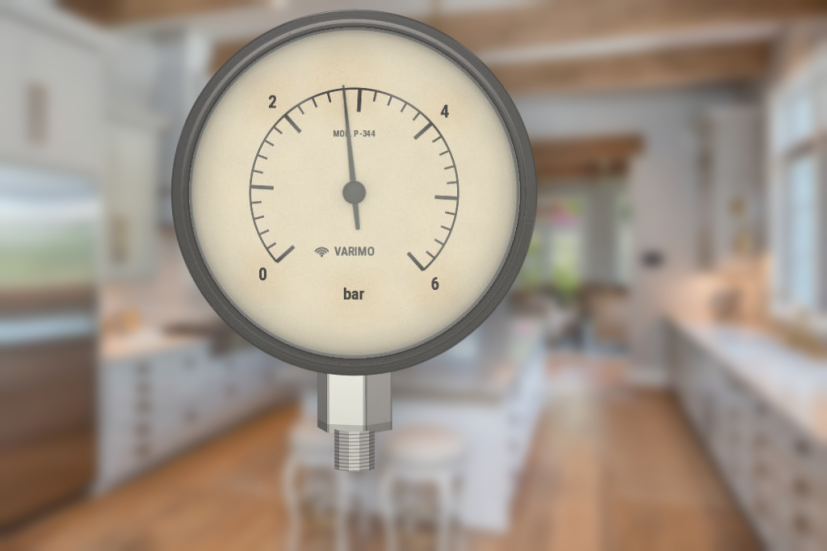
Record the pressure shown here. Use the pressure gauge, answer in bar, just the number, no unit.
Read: 2.8
